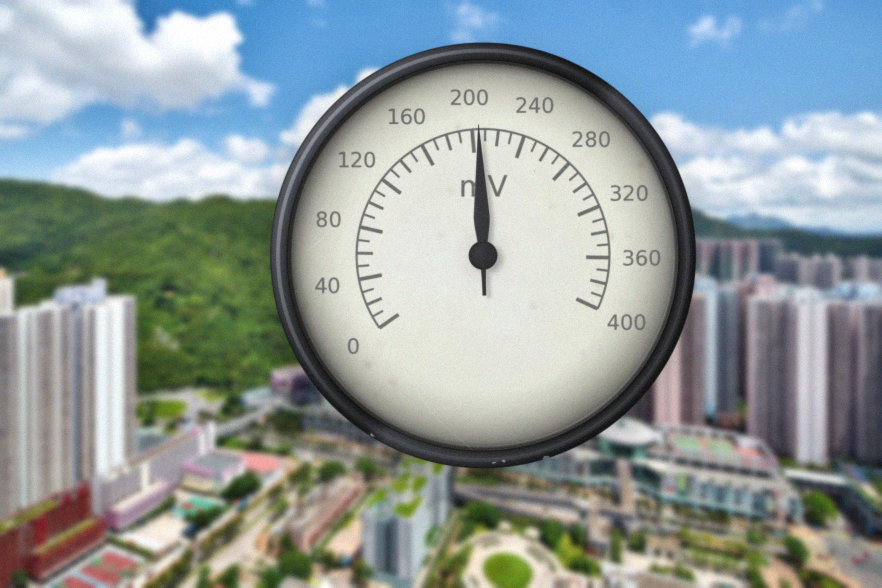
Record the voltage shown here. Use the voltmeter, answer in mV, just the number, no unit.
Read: 205
